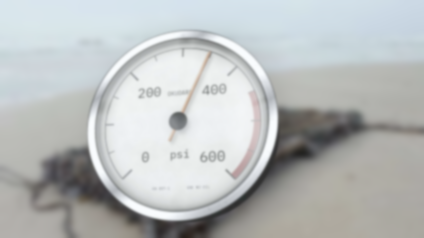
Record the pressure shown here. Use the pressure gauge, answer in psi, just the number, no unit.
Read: 350
